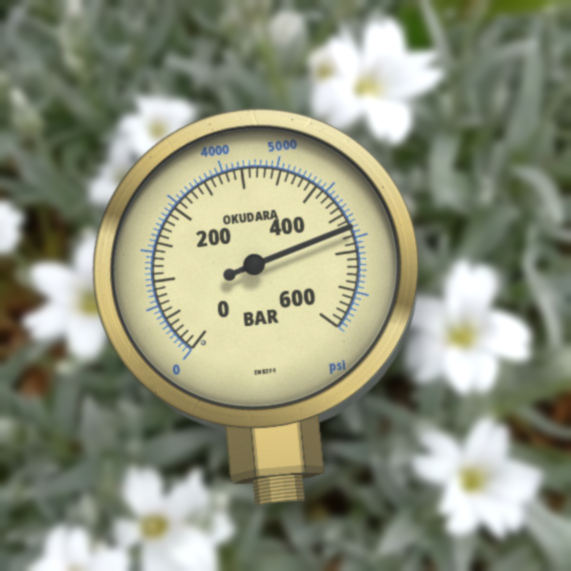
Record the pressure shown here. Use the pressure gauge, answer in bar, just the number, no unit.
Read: 470
